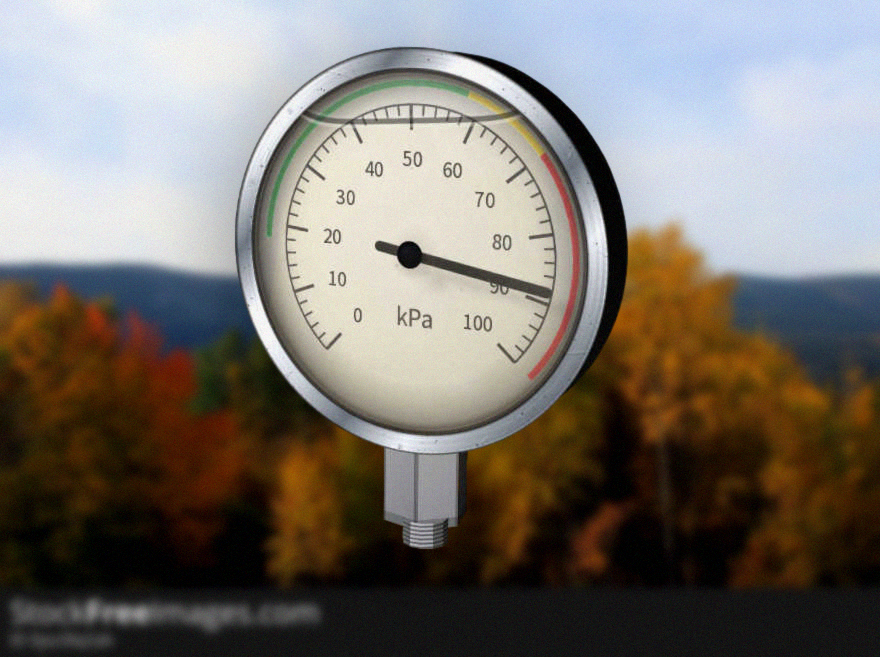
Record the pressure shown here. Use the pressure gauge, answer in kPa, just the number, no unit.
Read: 88
